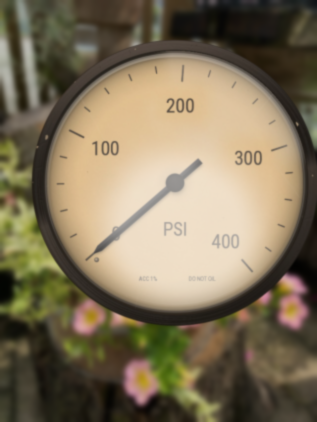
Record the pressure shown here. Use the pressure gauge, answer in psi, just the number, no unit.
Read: 0
